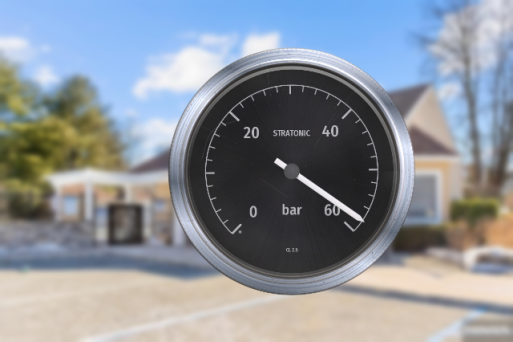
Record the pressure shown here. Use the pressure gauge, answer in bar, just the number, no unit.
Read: 58
